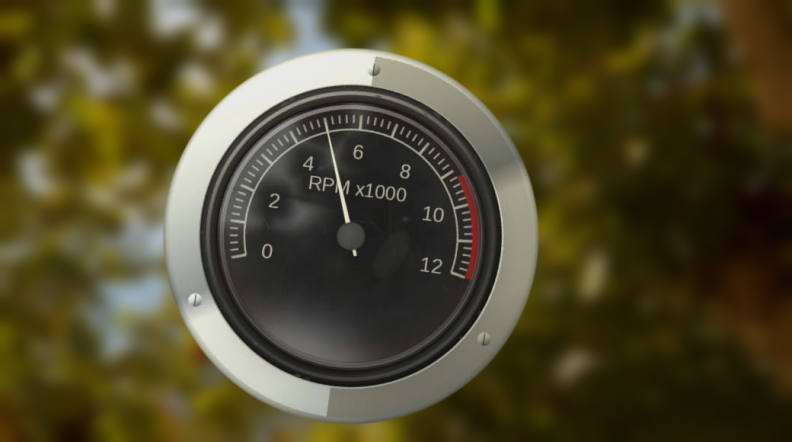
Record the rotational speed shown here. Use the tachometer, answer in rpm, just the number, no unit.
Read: 5000
